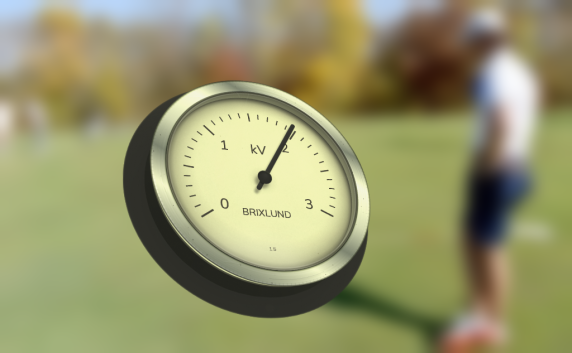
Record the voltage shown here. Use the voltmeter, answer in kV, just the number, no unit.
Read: 1.95
